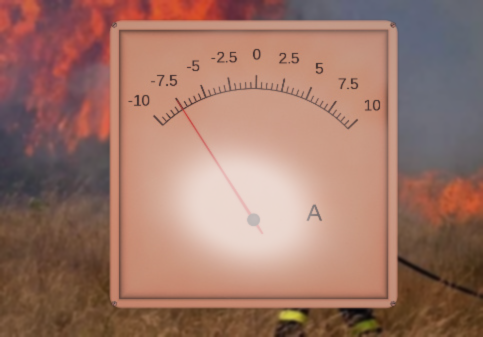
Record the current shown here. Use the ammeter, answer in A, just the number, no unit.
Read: -7.5
